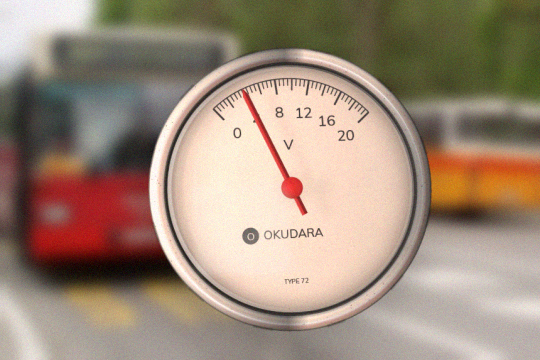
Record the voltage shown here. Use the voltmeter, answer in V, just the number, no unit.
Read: 4
